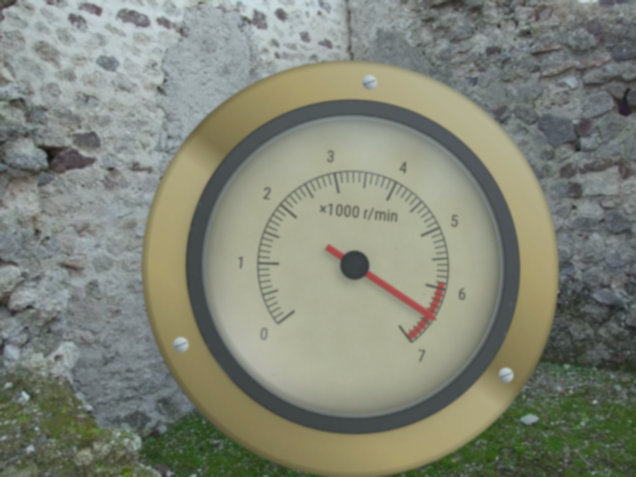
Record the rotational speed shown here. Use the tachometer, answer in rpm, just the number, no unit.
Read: 6500
